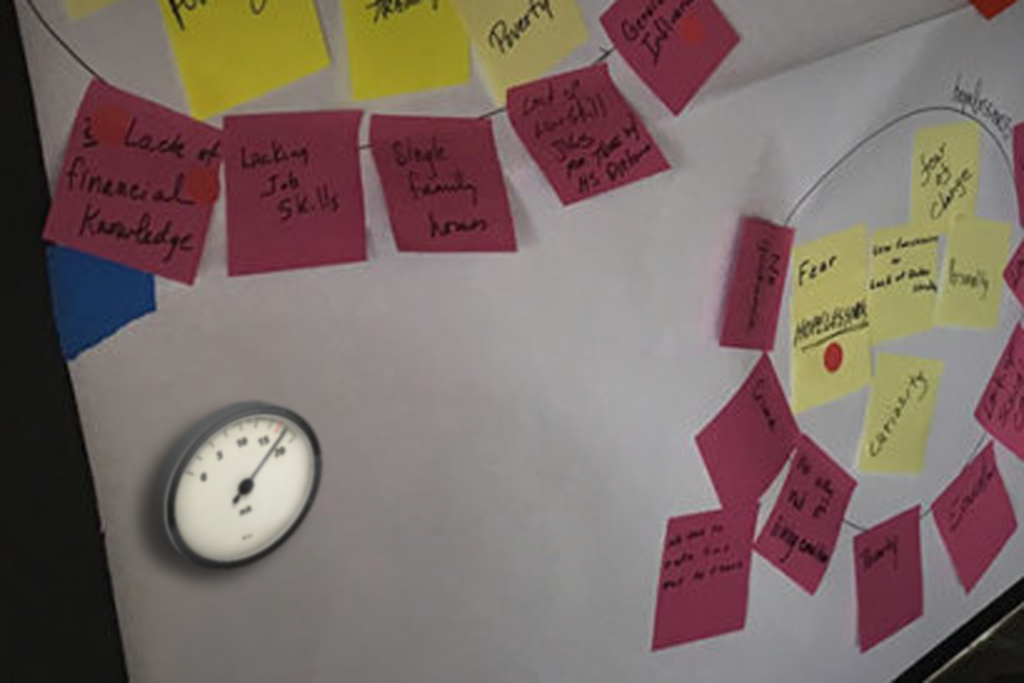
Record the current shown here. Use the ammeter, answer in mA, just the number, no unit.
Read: 17.5
